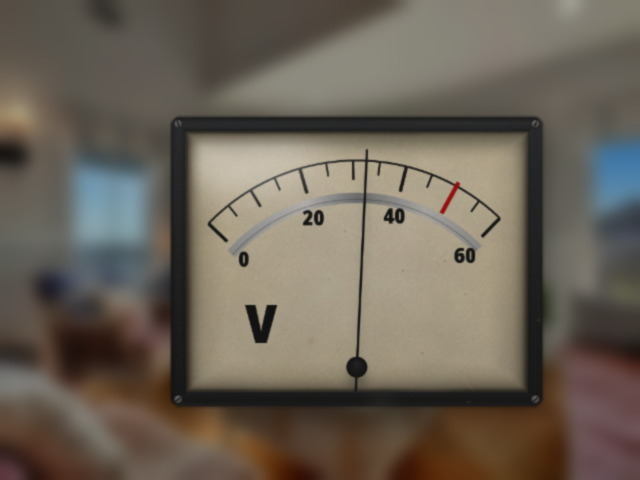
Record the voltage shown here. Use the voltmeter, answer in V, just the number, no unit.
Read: 32.5
